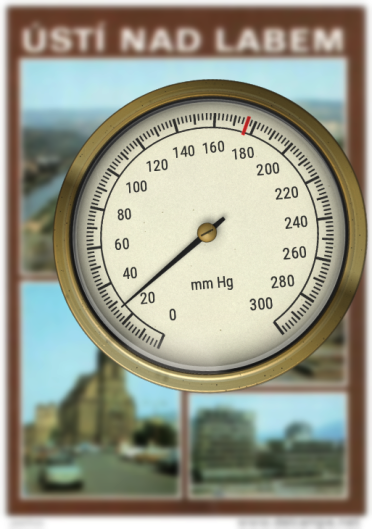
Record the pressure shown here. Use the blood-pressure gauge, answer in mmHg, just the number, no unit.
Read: 26
